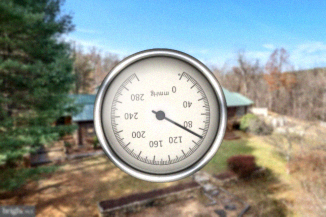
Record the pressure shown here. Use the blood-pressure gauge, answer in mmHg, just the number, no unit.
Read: 90
